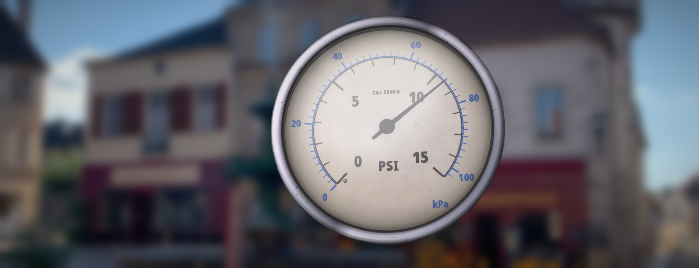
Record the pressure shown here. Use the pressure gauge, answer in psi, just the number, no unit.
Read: 10.5
